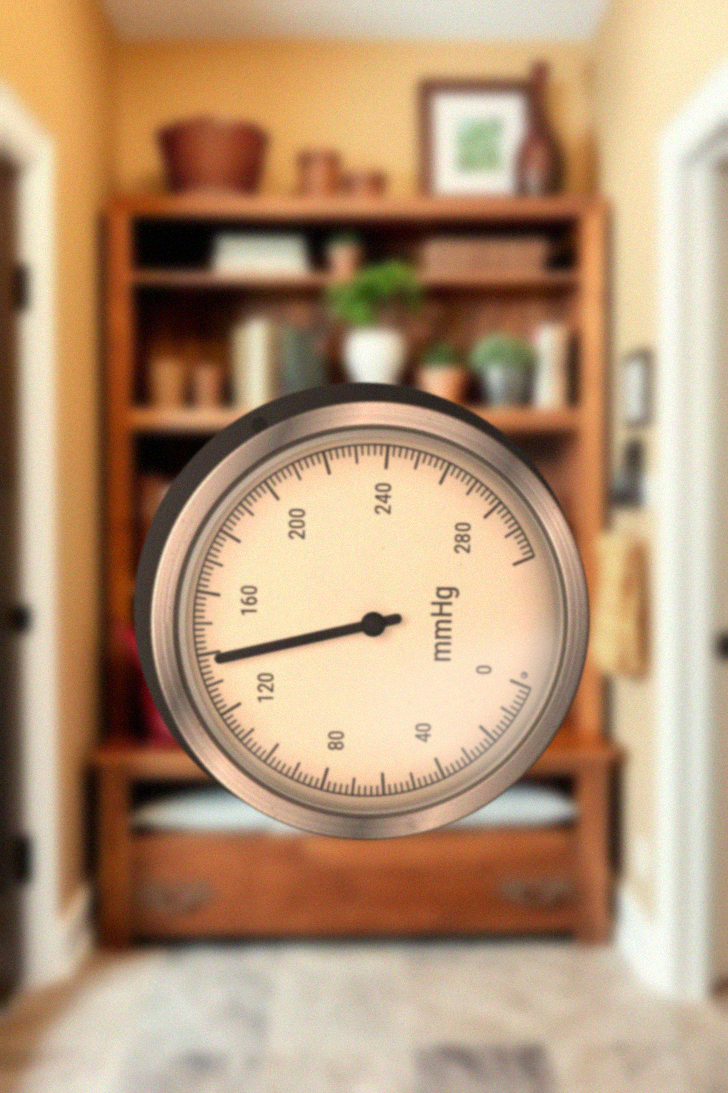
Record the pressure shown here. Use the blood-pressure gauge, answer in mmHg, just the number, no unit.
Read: 138
